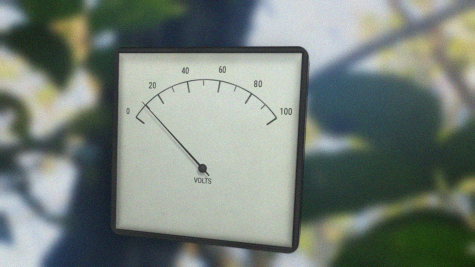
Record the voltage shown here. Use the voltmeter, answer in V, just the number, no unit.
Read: 10
